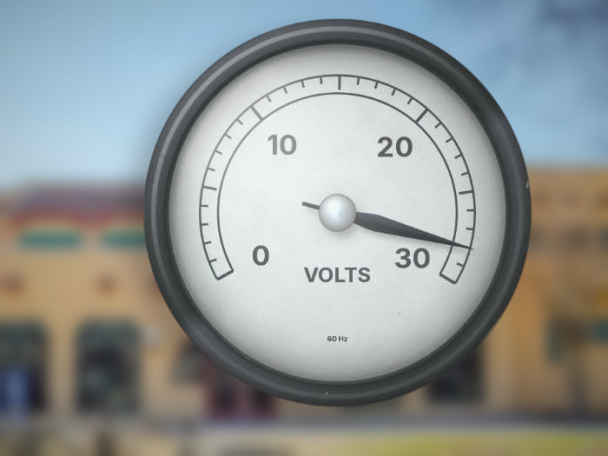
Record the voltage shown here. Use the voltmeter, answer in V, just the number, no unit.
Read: 28
